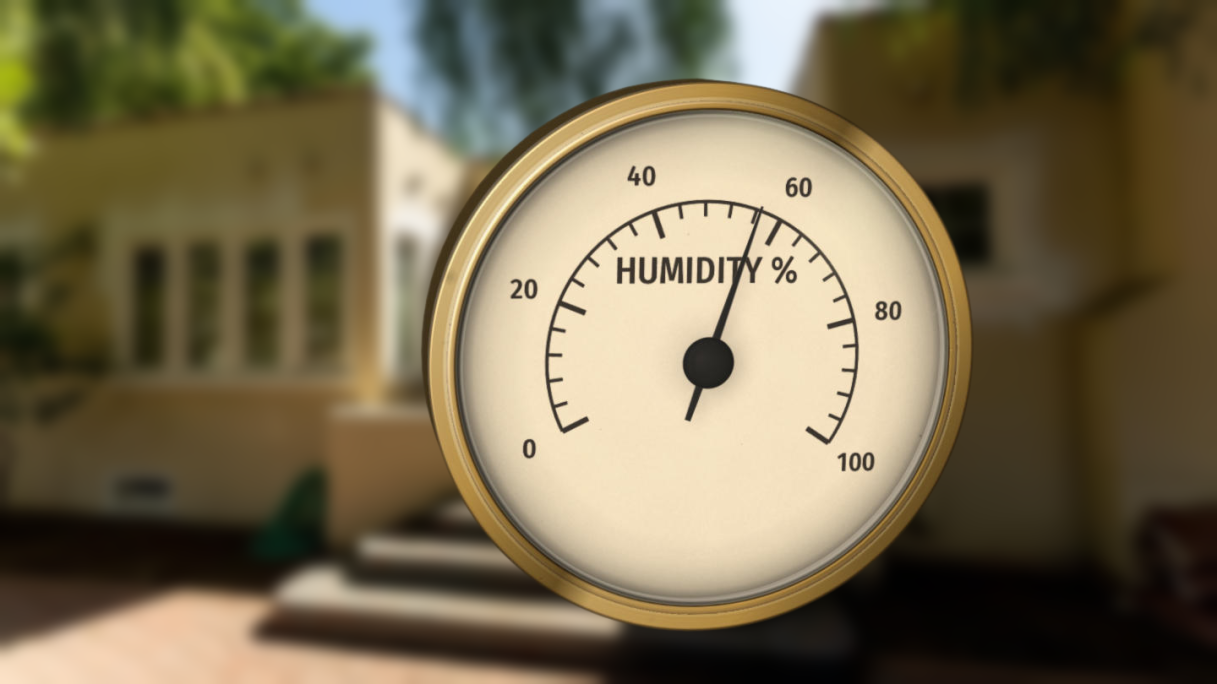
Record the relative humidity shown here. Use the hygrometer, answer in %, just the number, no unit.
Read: 56
